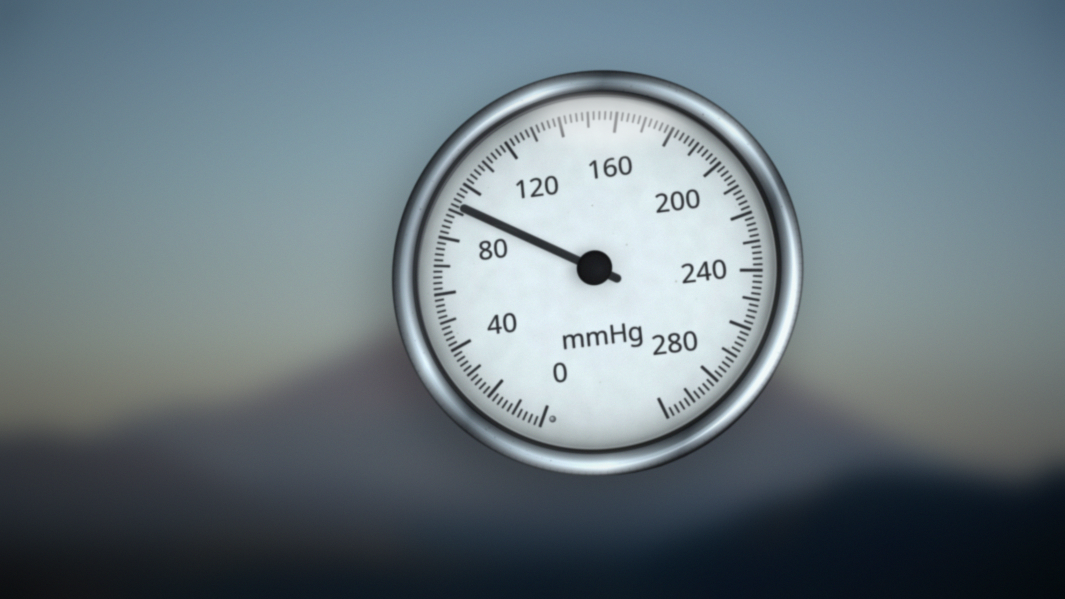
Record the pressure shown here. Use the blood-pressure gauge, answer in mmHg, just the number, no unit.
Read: 92
